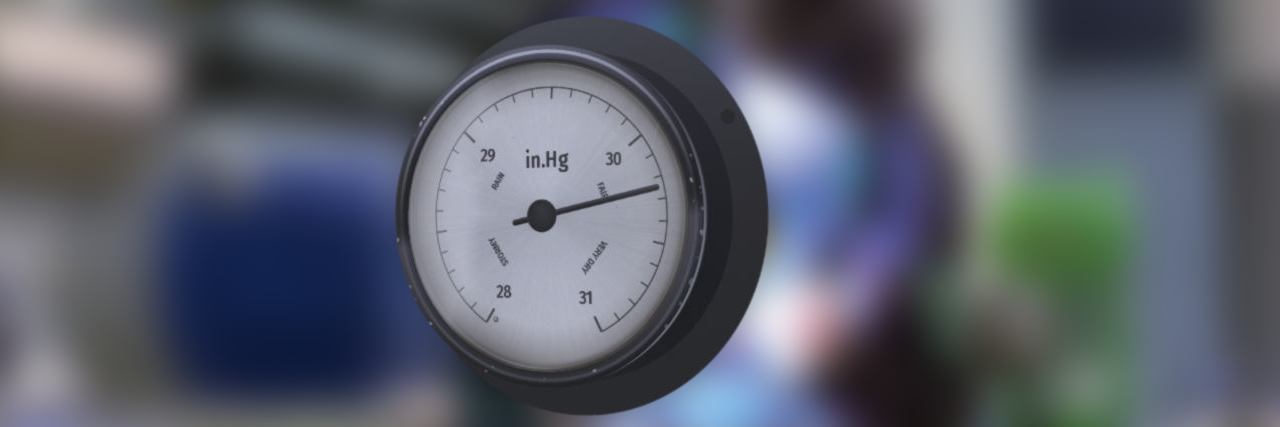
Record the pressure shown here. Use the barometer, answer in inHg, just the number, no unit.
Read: 30.25
